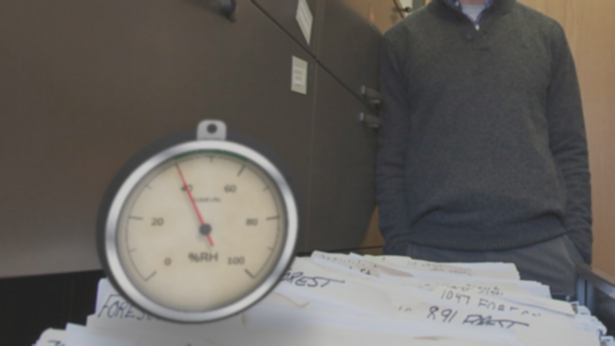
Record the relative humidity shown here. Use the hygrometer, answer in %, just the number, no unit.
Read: 40
